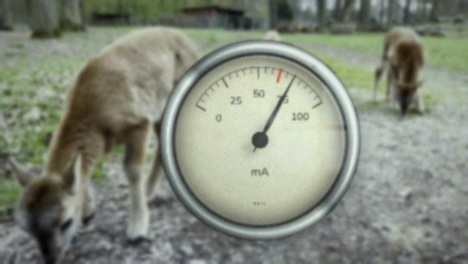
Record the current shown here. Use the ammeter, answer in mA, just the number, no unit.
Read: 75
